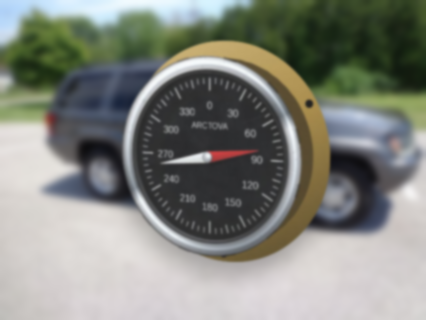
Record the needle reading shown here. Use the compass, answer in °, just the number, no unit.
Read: 80
